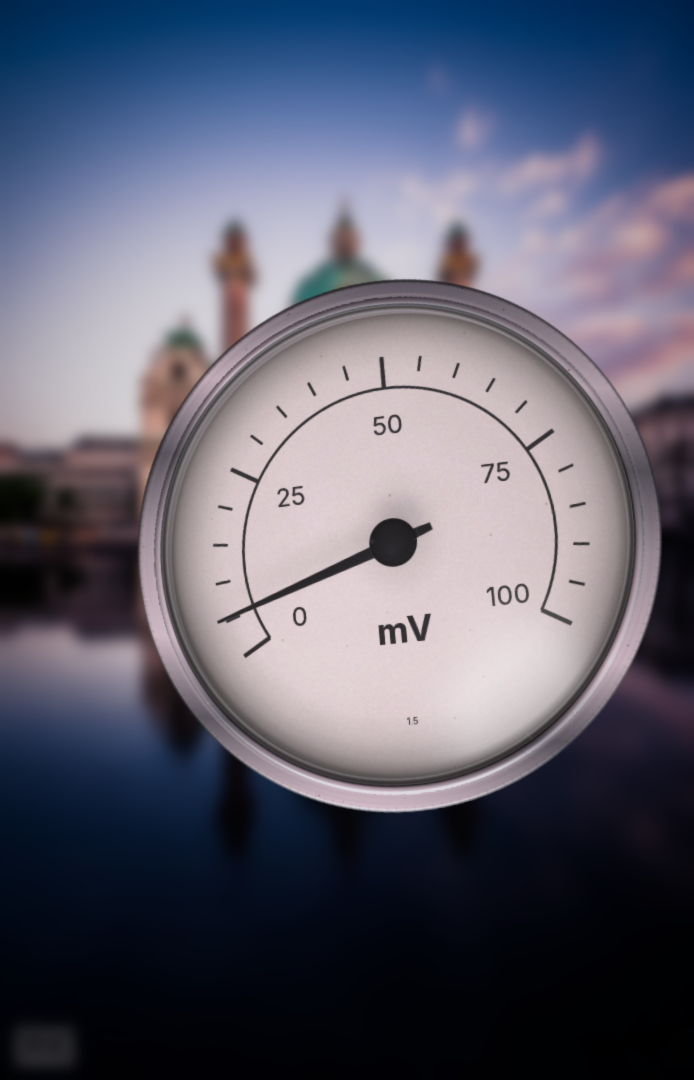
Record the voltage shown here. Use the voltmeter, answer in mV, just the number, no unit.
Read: 5
